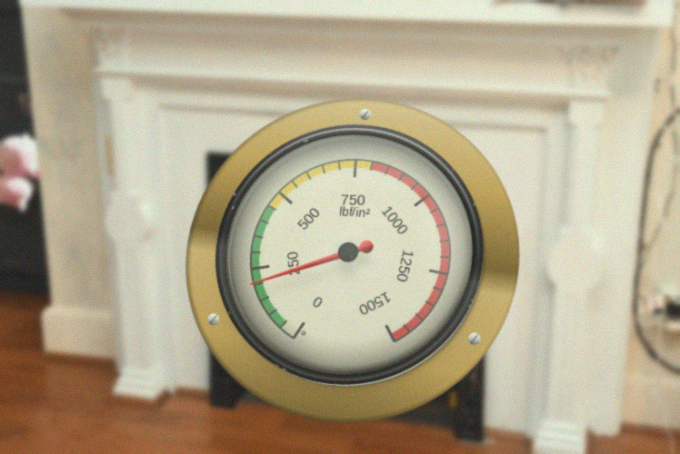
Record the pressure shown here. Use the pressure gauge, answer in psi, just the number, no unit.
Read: 200
